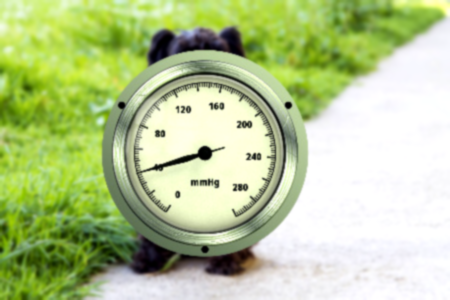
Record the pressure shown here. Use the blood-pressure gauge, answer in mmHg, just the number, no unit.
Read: 40
